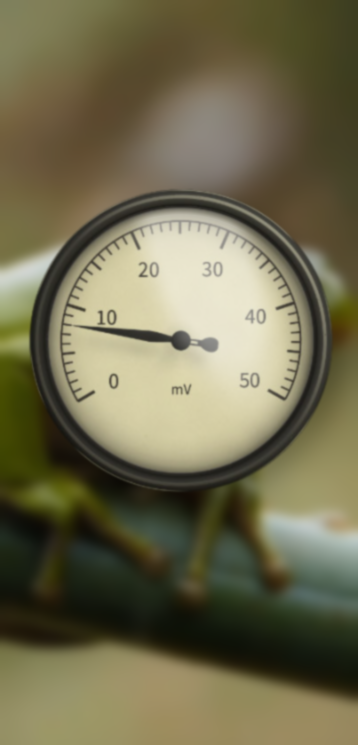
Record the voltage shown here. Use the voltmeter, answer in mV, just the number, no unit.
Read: 8
